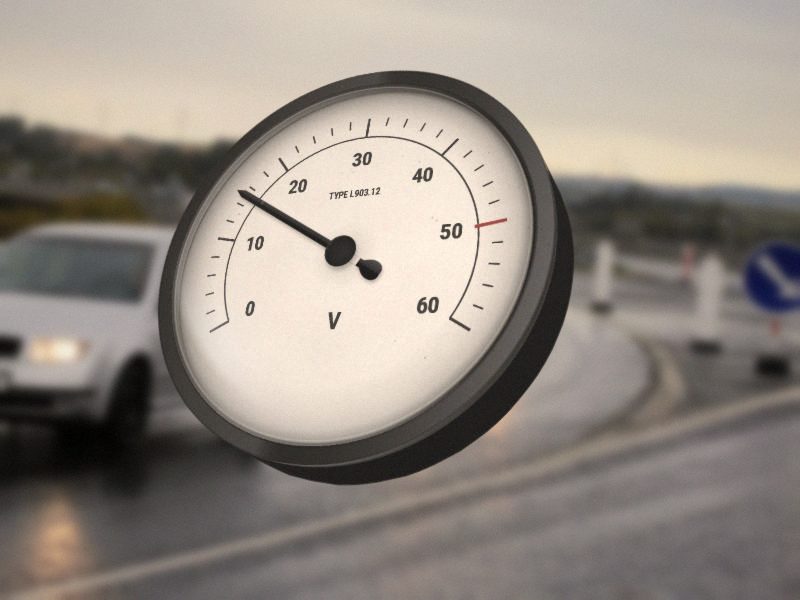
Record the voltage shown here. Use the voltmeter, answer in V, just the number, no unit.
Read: 15
